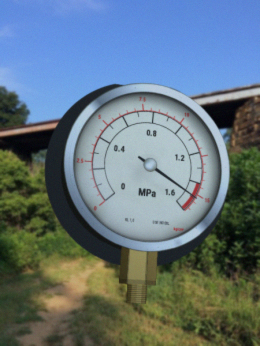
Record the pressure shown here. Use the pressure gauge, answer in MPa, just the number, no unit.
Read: 1.5
